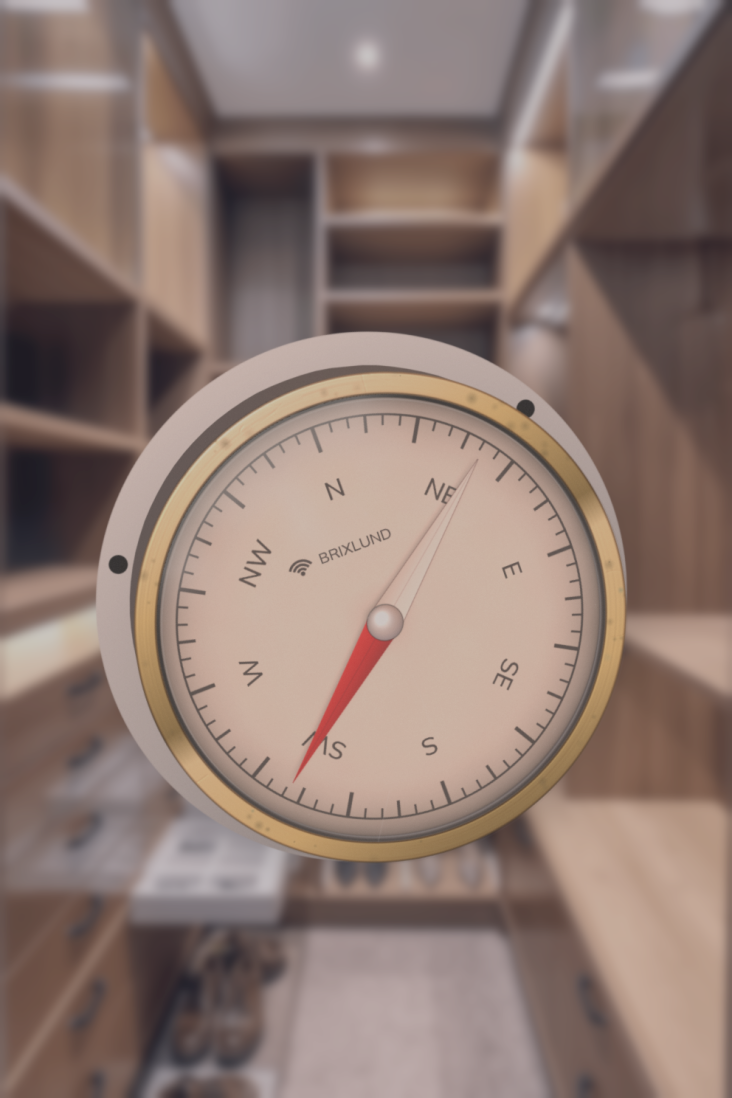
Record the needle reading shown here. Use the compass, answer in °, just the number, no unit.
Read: 230
